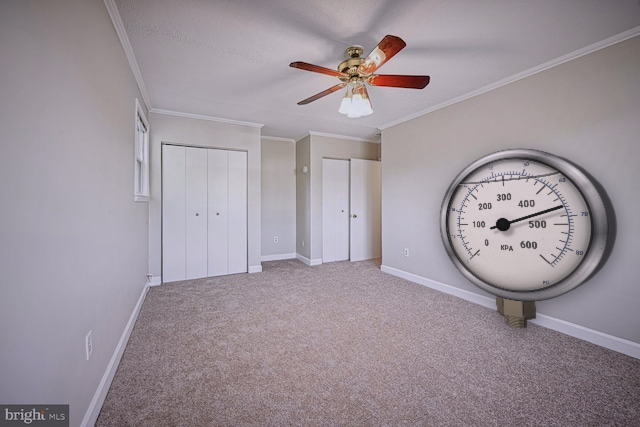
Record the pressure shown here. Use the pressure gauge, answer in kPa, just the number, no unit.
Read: 460
